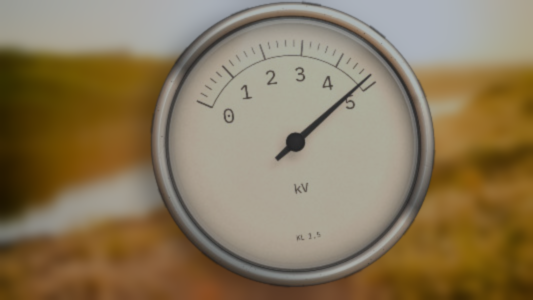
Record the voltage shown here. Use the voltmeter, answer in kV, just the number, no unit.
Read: 4.8
